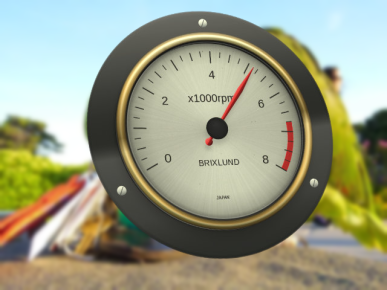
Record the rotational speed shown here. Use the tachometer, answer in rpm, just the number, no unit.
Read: 5125
